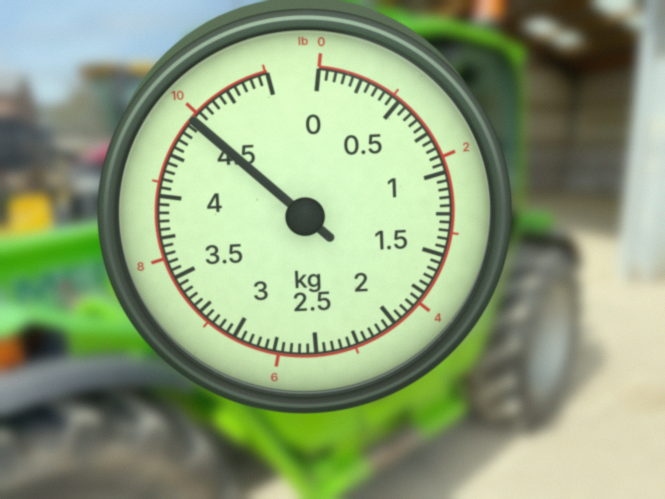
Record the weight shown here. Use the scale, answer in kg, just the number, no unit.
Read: 4.5
